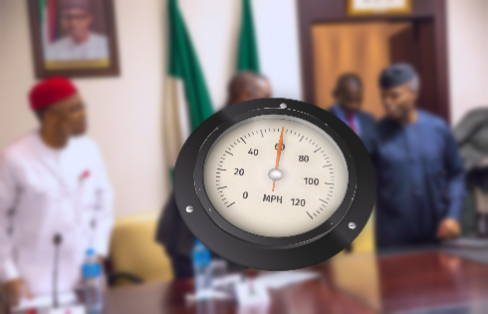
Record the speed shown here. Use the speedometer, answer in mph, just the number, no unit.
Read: 60
